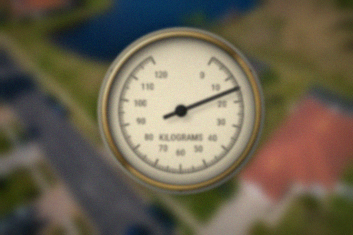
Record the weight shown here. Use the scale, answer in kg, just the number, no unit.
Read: 15
